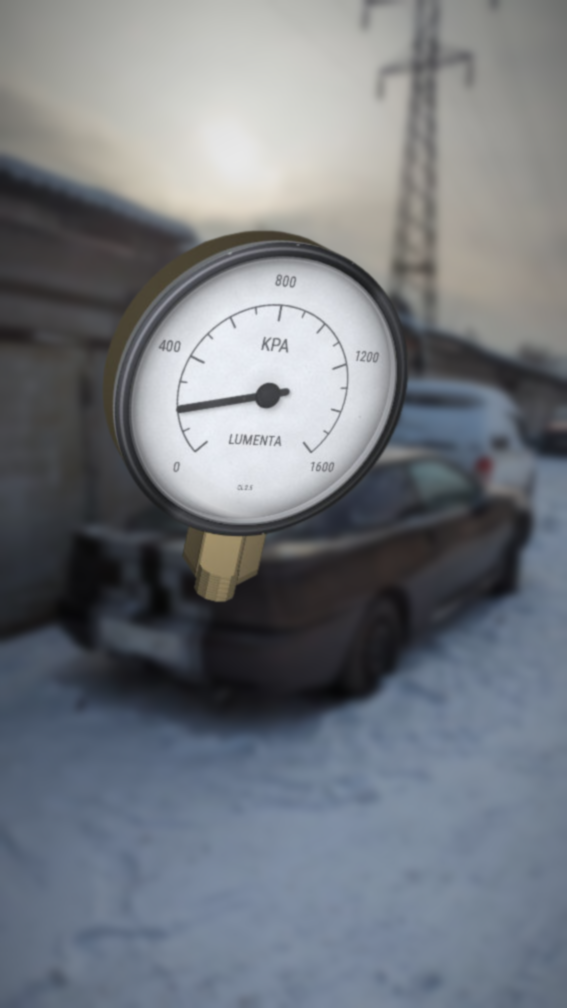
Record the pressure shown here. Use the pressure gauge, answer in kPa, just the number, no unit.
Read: 200
